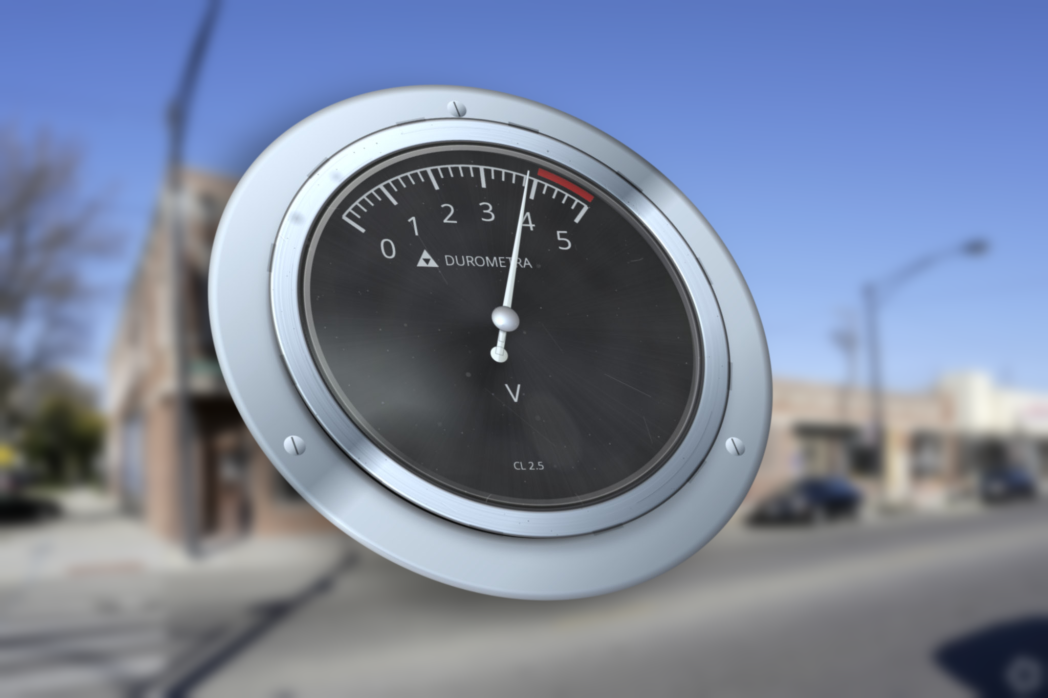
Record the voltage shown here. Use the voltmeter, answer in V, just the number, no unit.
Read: 3.8
